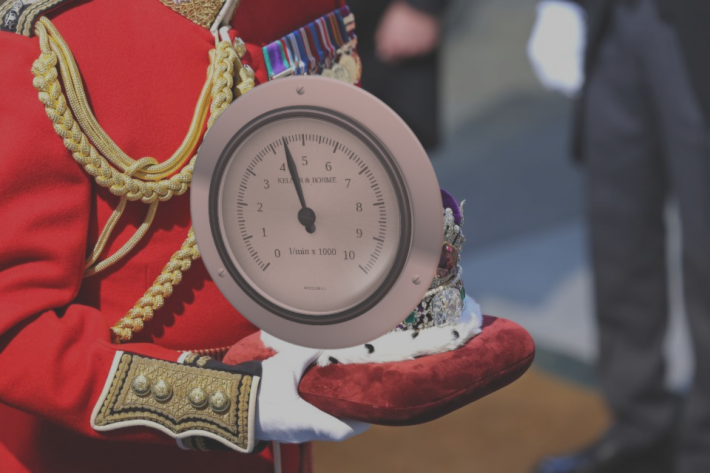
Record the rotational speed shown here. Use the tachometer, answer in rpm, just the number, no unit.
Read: 4500
